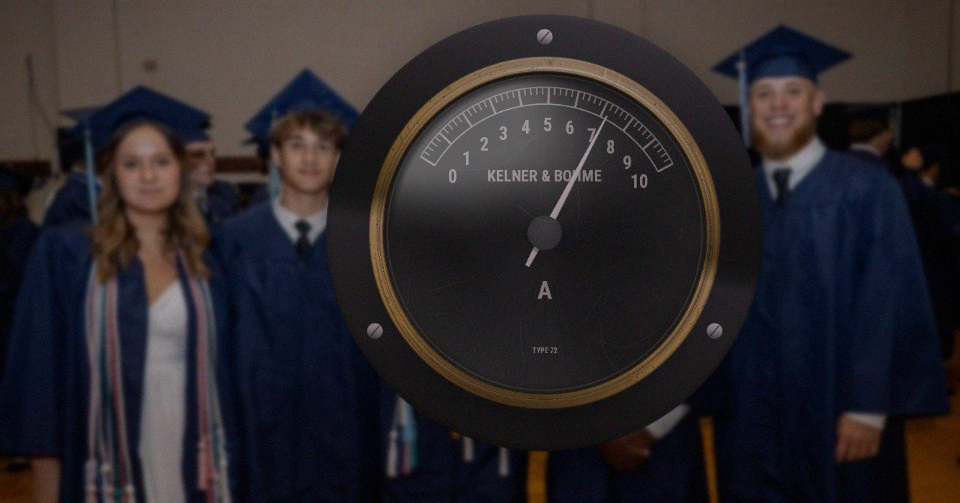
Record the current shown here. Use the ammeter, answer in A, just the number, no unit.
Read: 7.2
